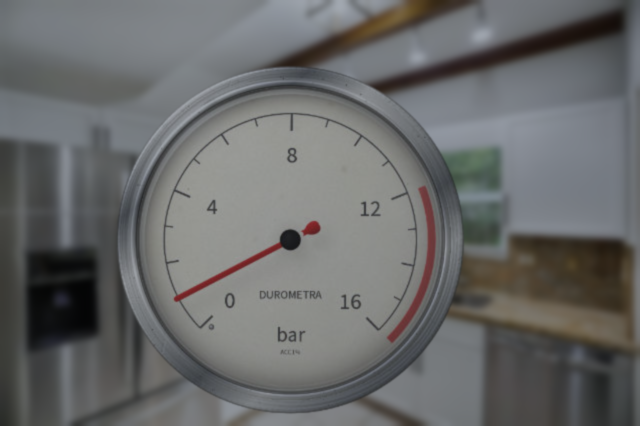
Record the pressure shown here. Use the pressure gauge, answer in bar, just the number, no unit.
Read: 1
